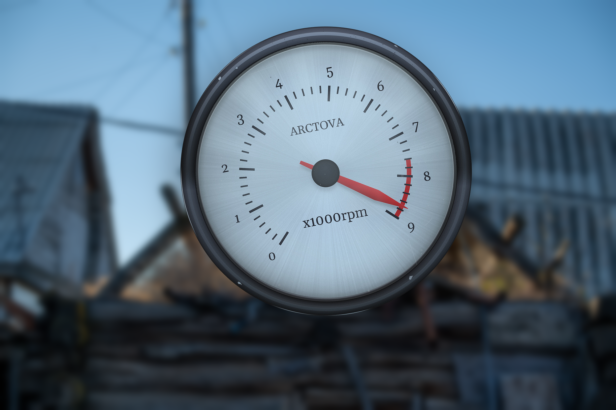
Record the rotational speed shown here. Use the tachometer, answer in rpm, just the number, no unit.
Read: 8700
